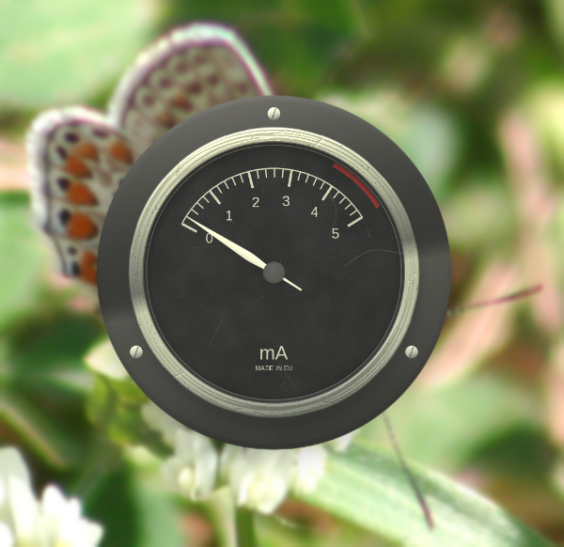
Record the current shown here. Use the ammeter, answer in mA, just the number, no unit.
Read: 0.2
